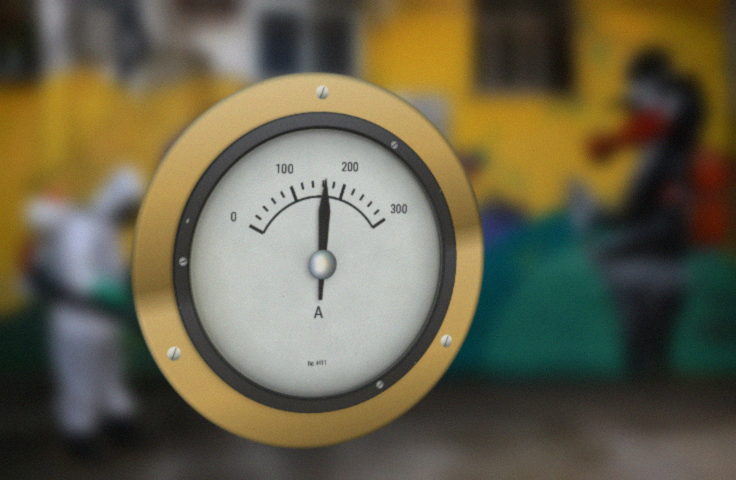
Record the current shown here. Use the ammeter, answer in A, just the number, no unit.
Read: 160
